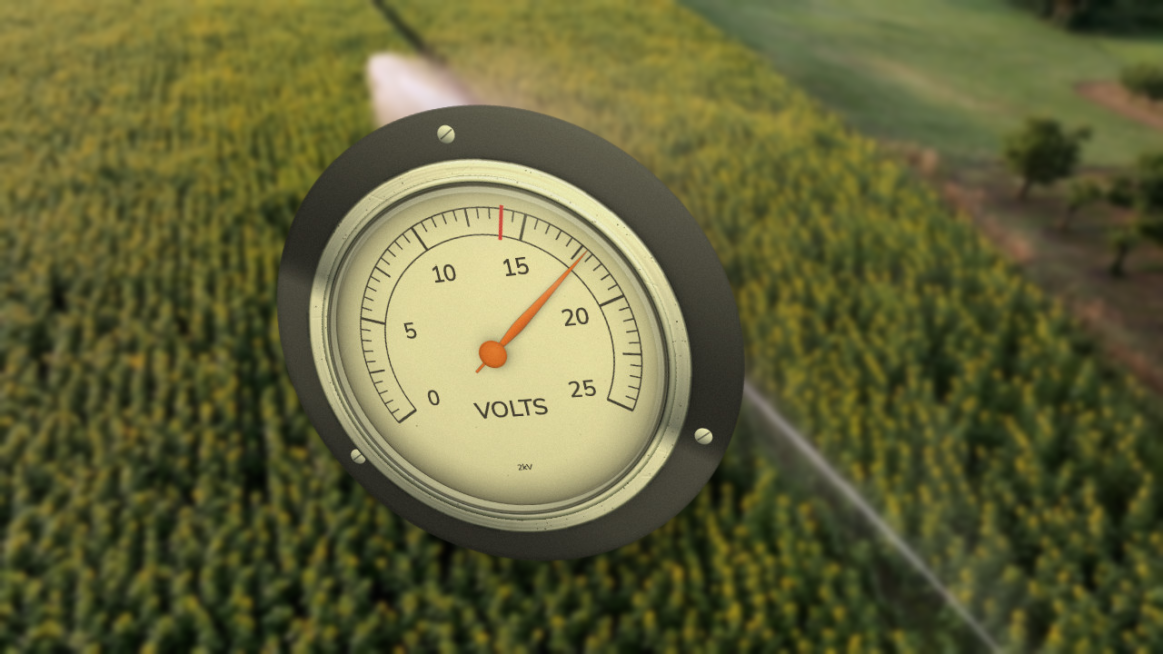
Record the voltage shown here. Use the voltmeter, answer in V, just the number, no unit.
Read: 17.75
